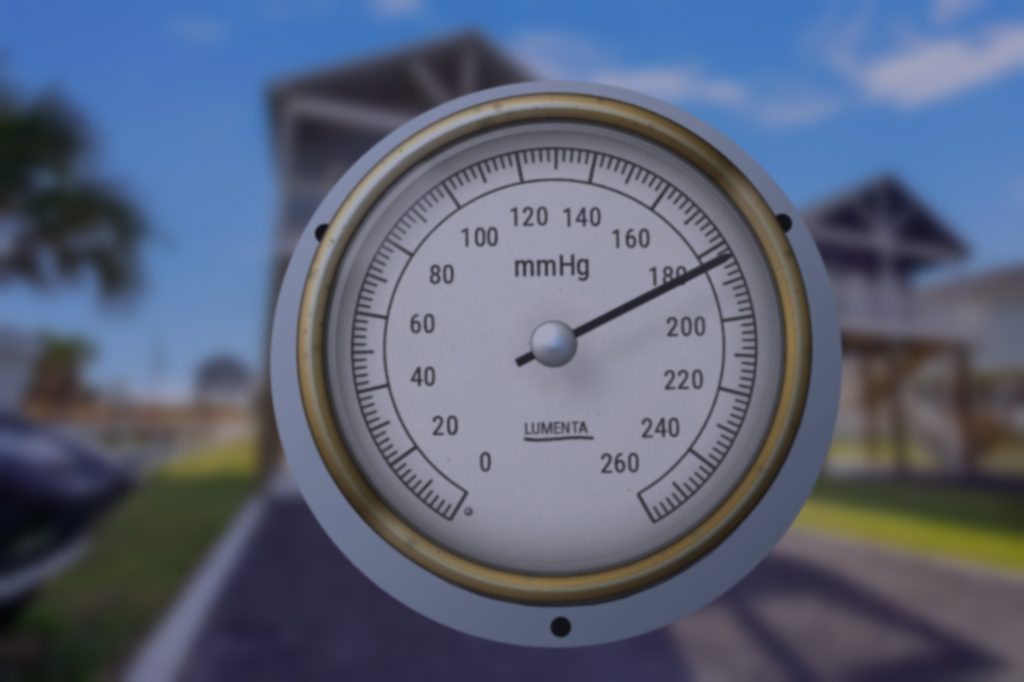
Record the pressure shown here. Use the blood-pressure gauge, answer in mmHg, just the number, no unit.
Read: 184
